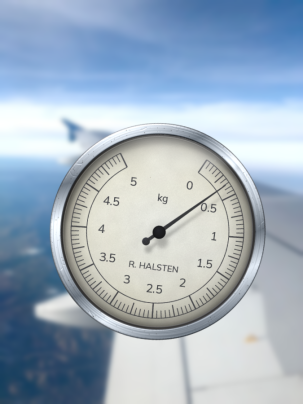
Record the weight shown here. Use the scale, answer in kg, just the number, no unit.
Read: 0.35
